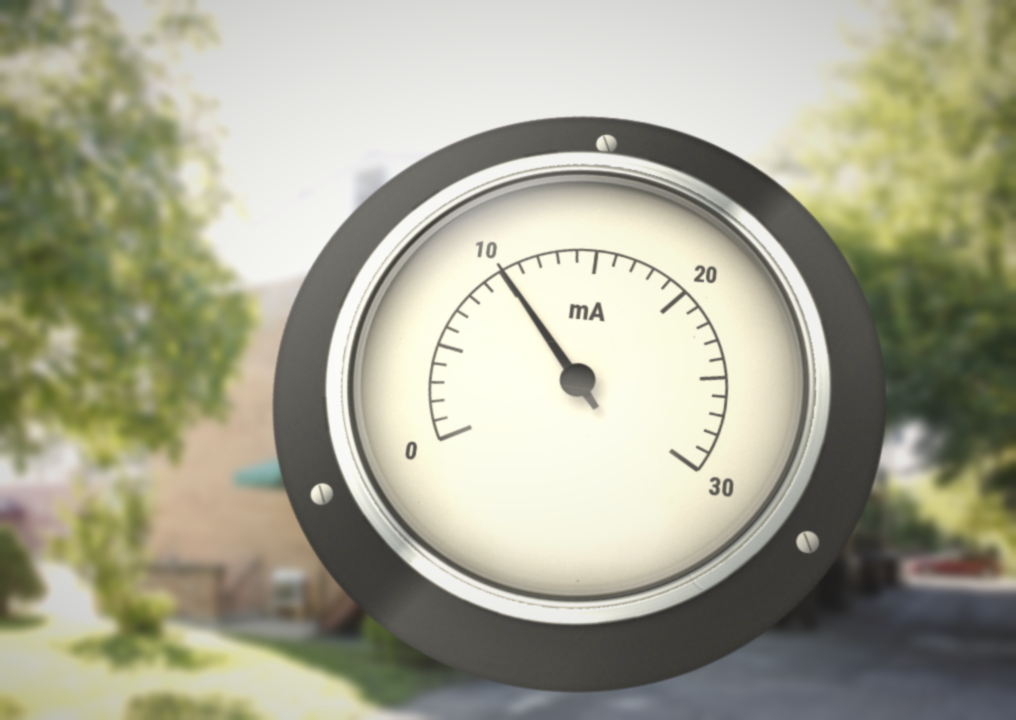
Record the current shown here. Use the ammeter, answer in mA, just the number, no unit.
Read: 10
